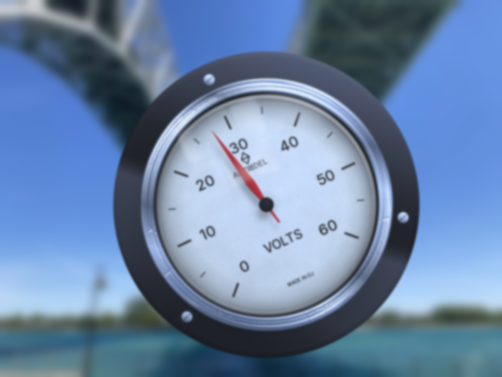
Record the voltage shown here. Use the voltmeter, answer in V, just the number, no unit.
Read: 27.5
